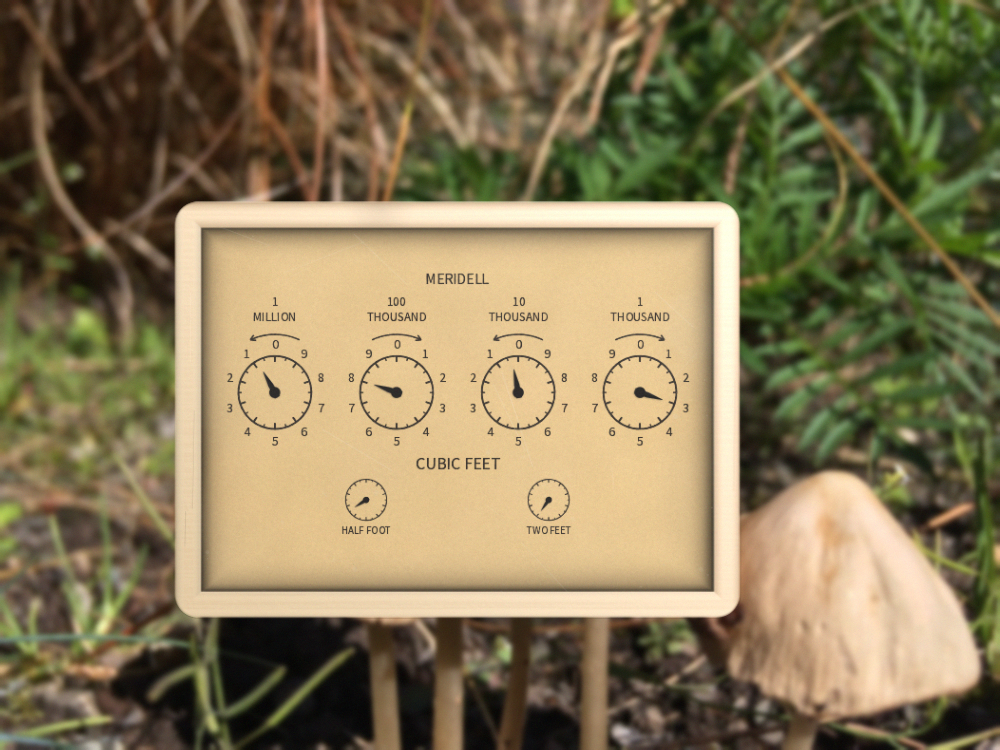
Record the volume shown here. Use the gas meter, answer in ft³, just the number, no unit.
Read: 80300
